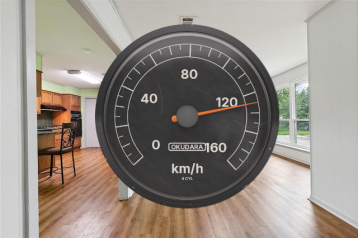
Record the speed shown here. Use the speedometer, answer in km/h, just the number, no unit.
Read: 125
